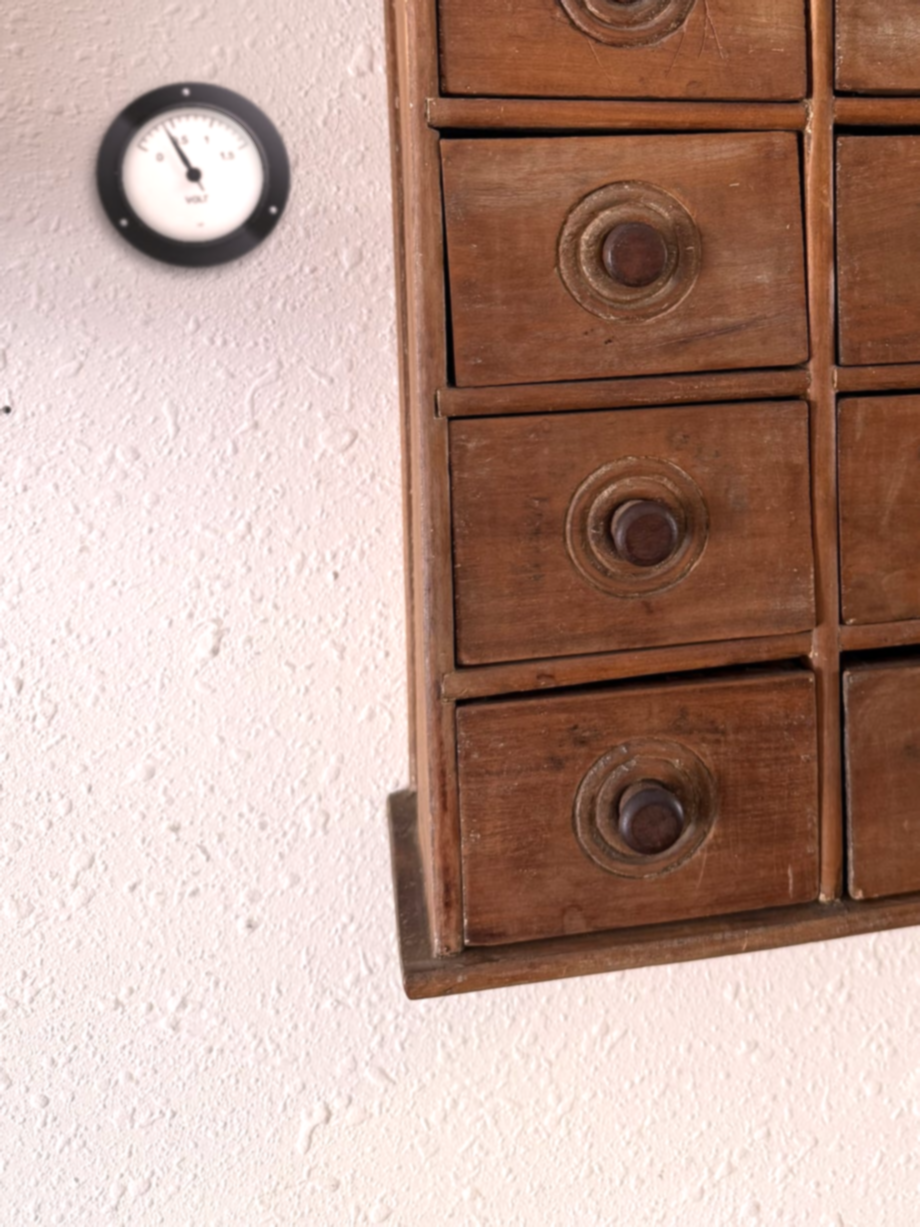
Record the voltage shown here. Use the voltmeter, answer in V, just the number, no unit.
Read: 0.4
